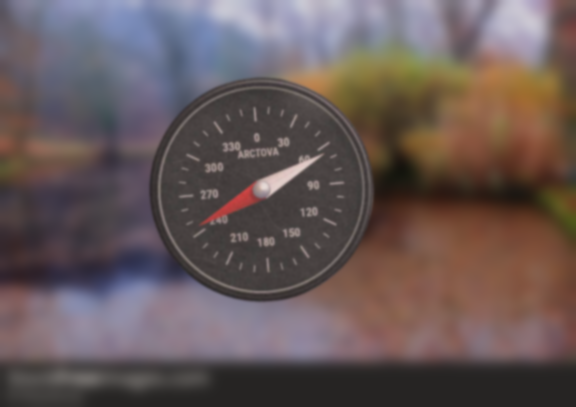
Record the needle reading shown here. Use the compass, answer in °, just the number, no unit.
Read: 245
